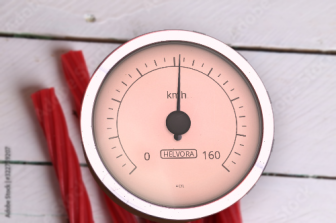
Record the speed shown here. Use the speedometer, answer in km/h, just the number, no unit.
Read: 82.5
